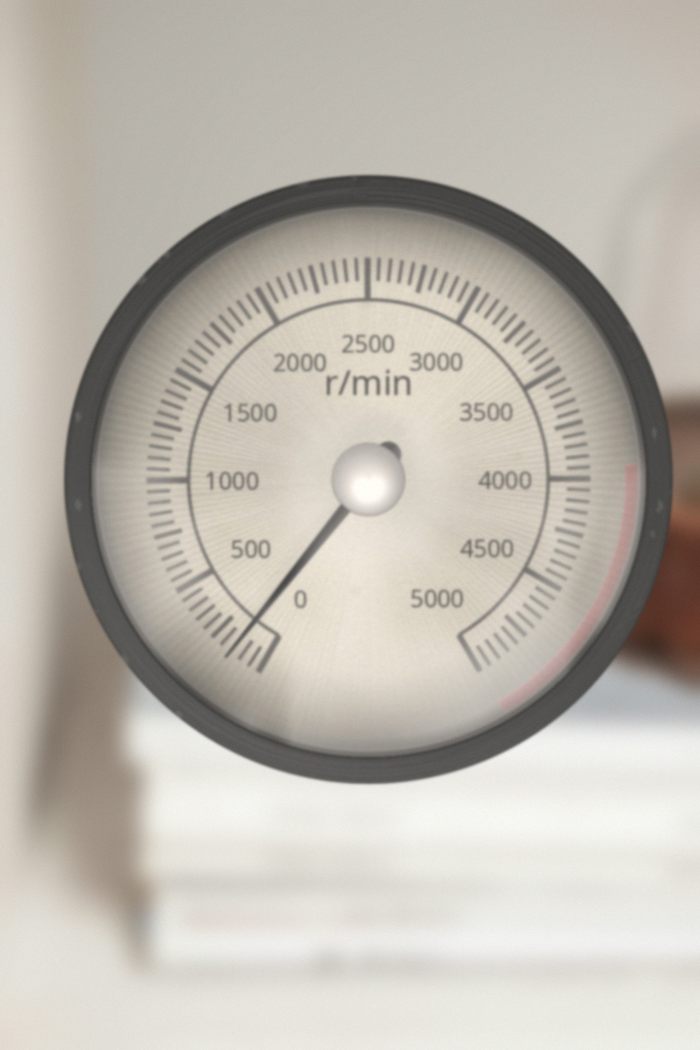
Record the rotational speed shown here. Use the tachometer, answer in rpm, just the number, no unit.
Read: 150
